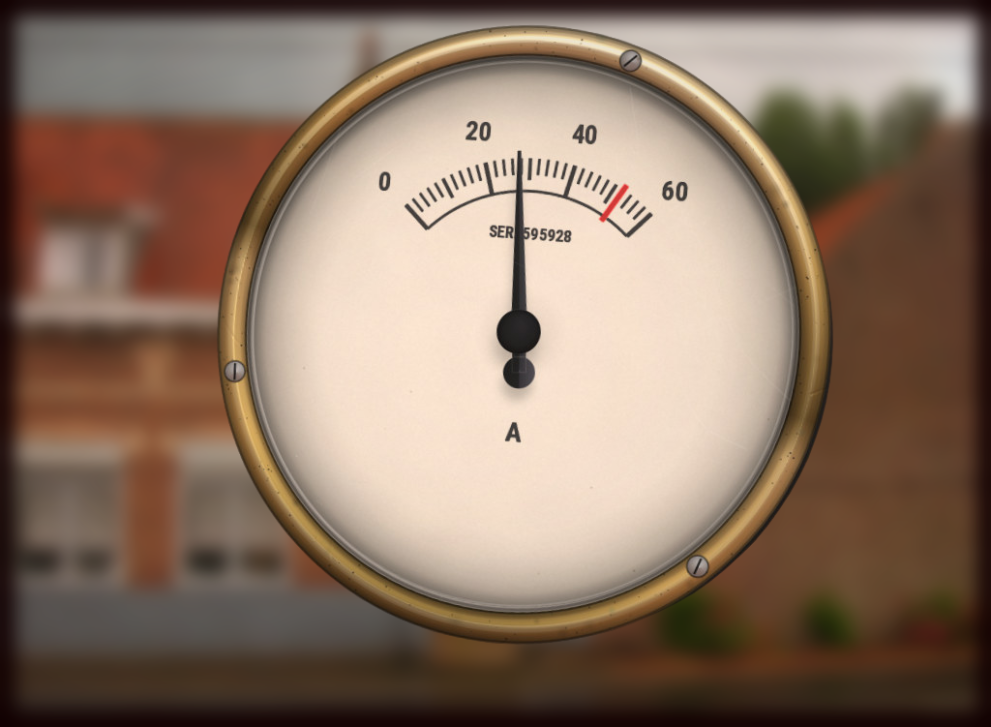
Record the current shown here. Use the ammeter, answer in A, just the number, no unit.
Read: 28
